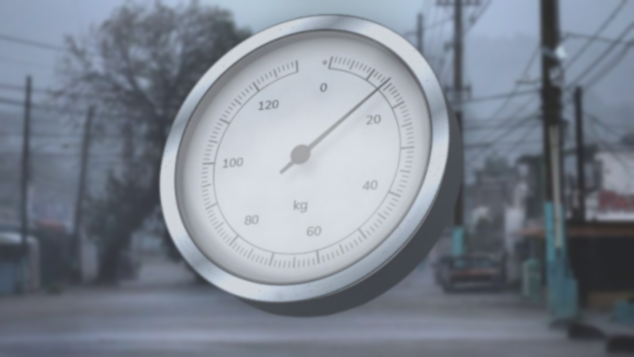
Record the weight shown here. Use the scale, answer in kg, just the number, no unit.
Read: 15
